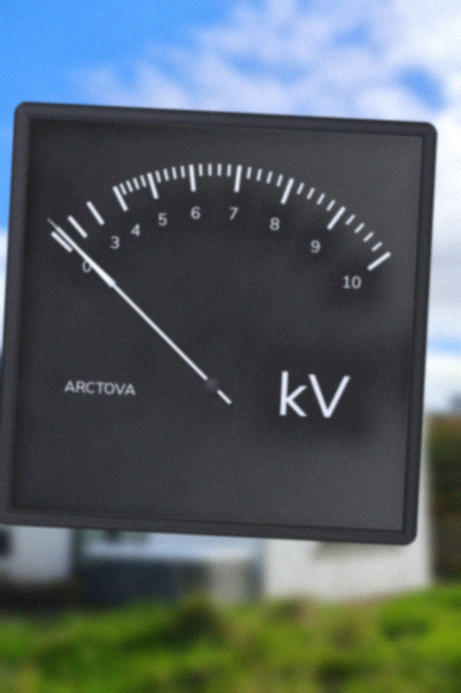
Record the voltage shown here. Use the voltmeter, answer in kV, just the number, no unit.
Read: 1
